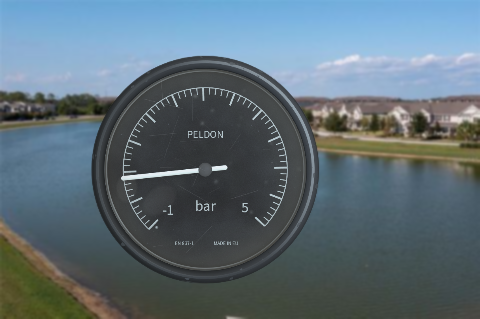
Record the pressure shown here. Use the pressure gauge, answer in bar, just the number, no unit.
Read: -0.1
